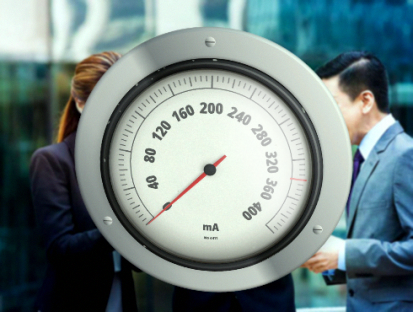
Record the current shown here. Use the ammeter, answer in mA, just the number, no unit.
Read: 0
